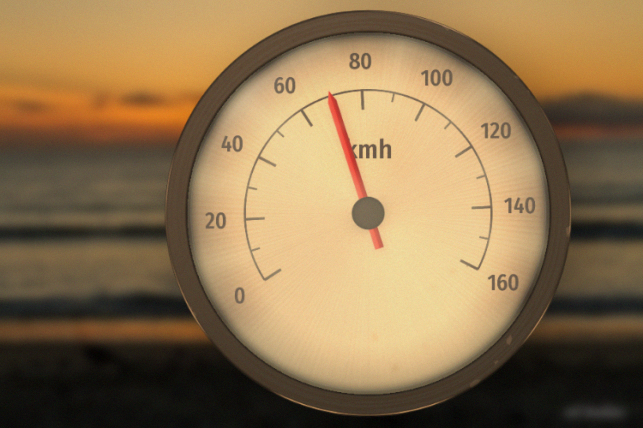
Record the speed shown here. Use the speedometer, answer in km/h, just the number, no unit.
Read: 70
